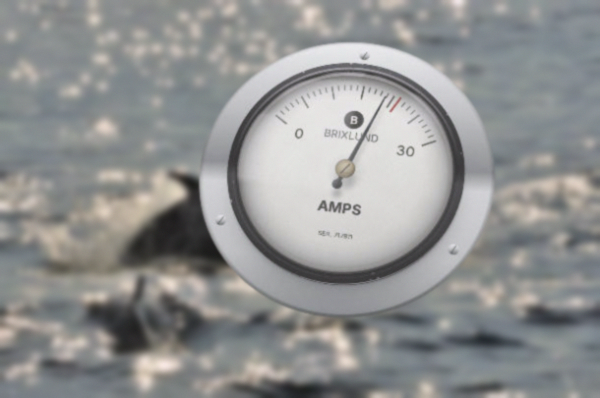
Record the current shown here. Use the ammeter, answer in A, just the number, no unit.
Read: 19
